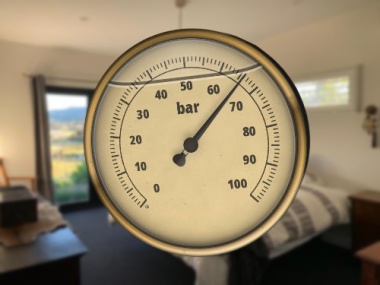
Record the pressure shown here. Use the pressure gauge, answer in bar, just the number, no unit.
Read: 66
